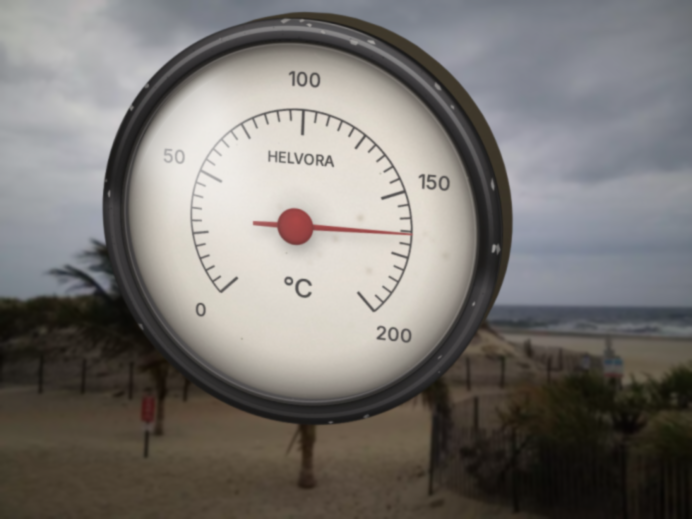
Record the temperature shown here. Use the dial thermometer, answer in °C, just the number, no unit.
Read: 165
